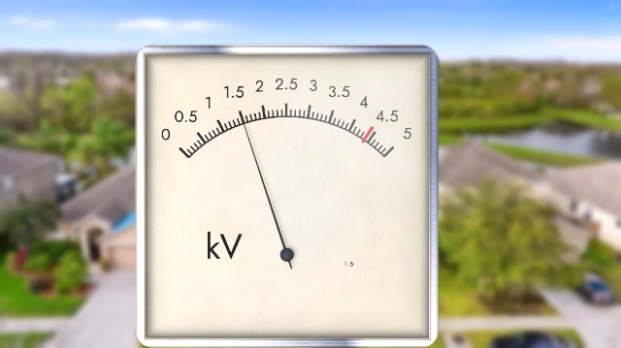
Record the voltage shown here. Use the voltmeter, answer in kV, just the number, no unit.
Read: 1.5
